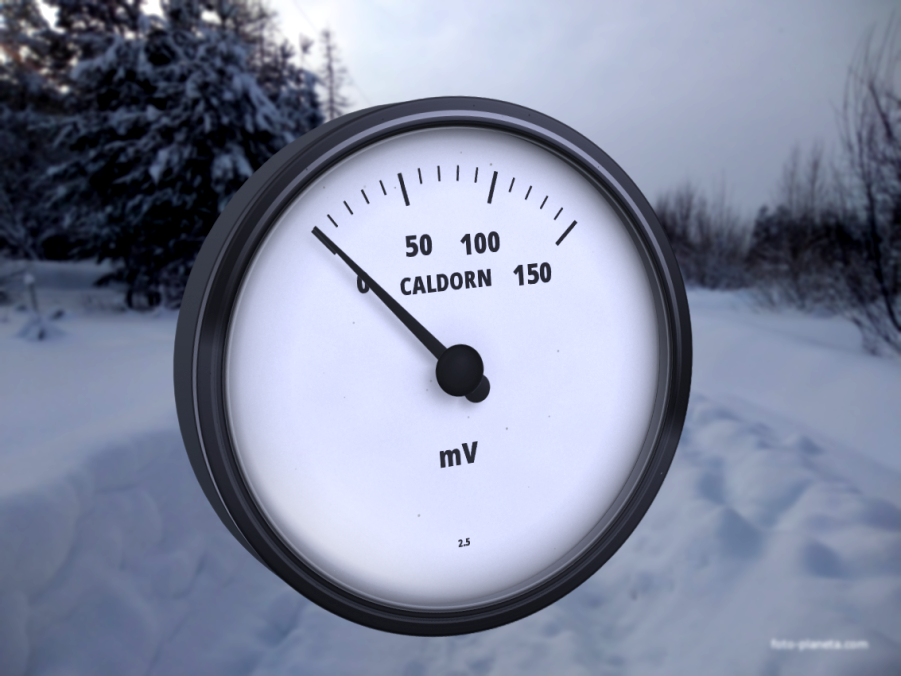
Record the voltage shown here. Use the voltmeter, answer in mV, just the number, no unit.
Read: 0
